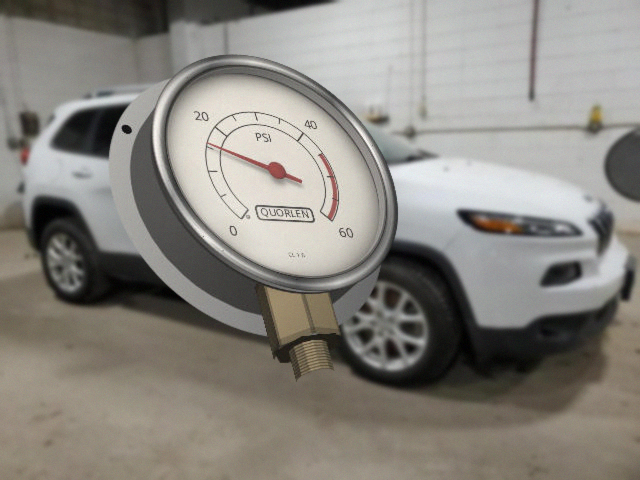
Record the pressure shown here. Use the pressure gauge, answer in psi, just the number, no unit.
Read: 15
